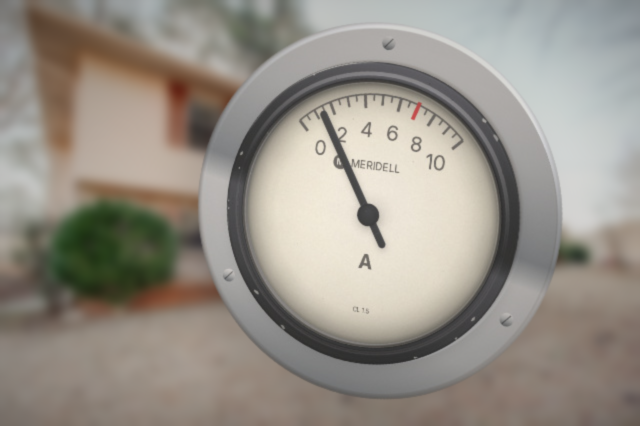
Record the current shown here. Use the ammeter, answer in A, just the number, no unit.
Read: 1.5
